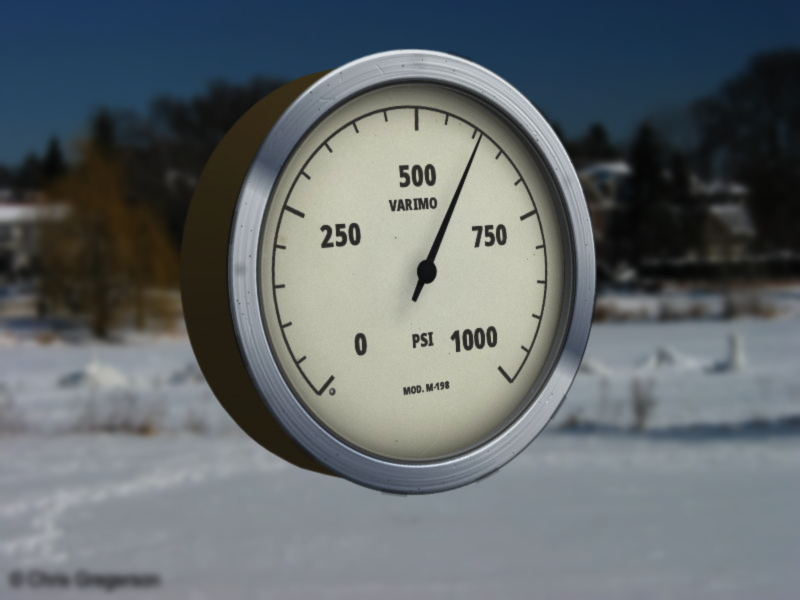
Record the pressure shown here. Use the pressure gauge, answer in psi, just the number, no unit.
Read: 600
